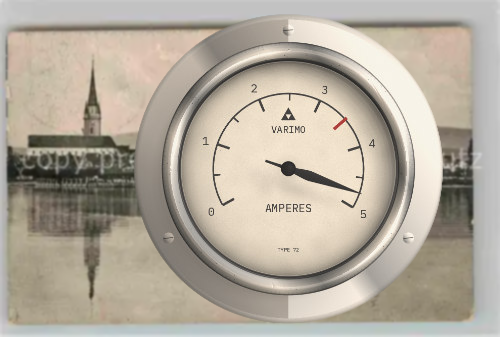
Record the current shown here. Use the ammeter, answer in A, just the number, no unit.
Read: 4.75
